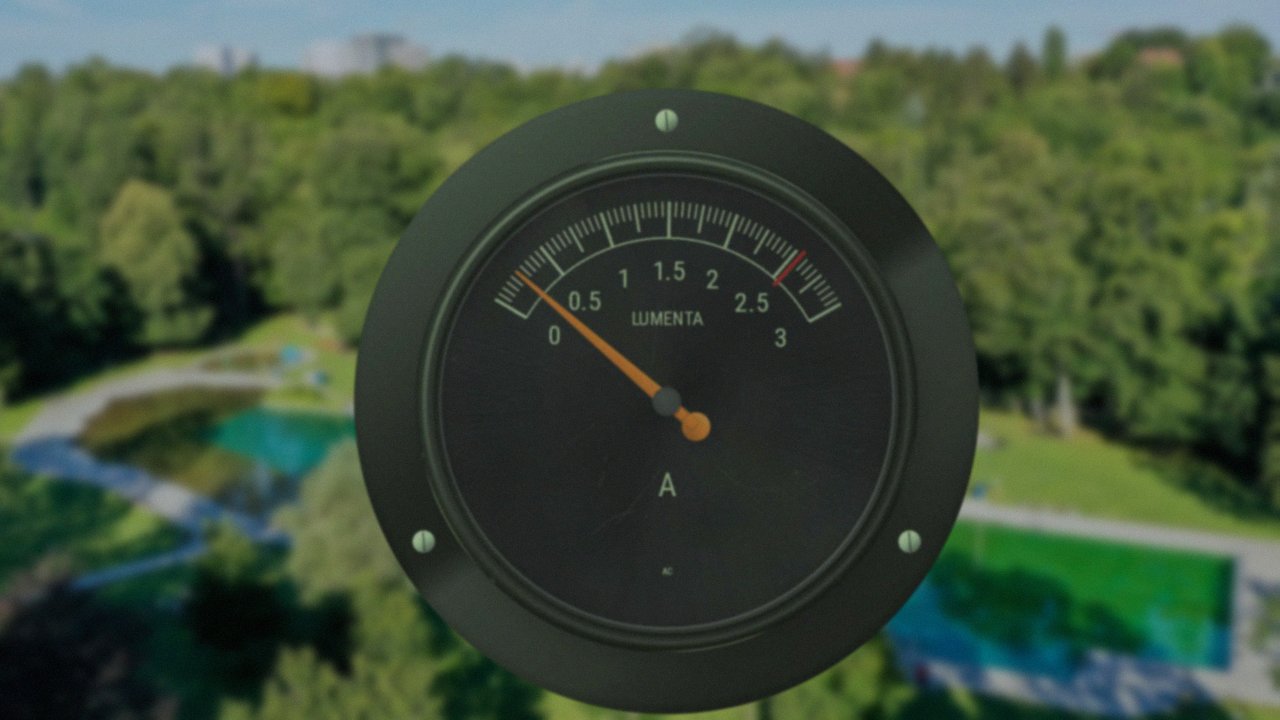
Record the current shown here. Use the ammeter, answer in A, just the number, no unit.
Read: 0.25
